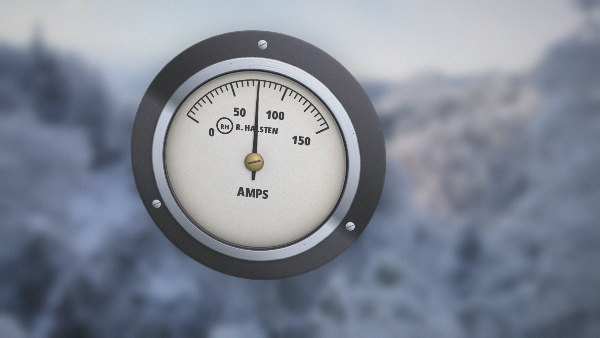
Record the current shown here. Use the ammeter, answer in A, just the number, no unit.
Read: 75
